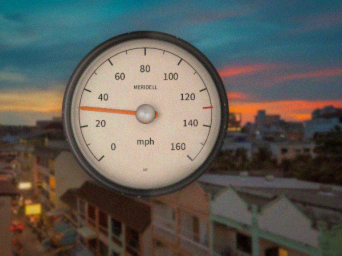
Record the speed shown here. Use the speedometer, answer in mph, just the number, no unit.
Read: 30
